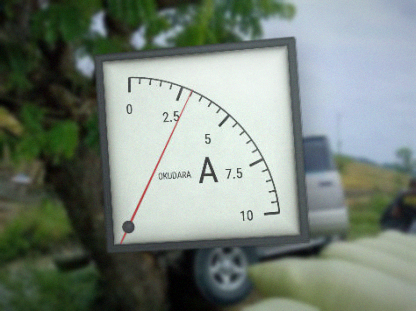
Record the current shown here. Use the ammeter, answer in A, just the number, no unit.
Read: 3
